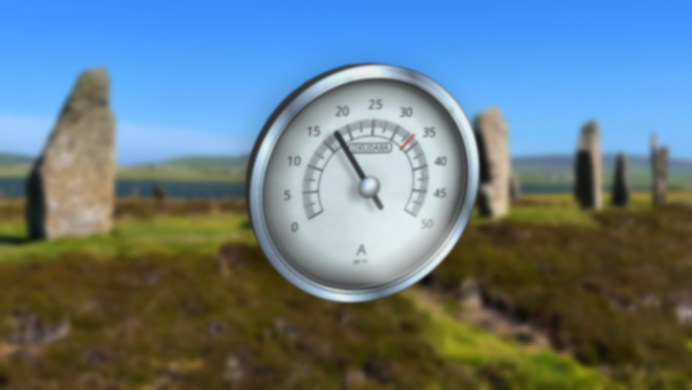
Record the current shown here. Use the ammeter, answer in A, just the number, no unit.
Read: 17.5
